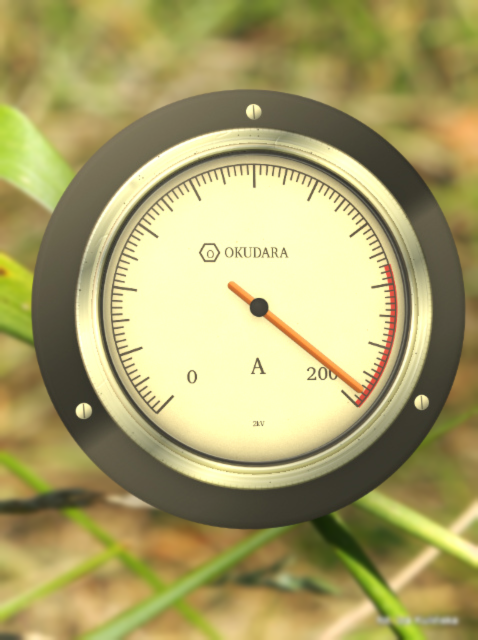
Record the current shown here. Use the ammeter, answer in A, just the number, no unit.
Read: 196
